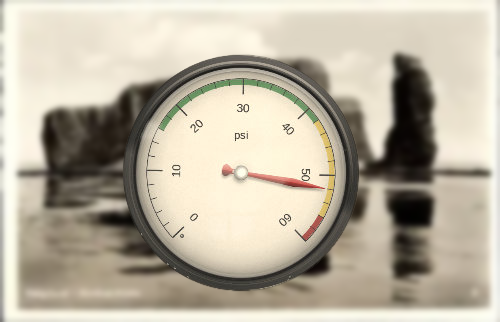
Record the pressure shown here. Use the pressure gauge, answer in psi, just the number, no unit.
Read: 52
